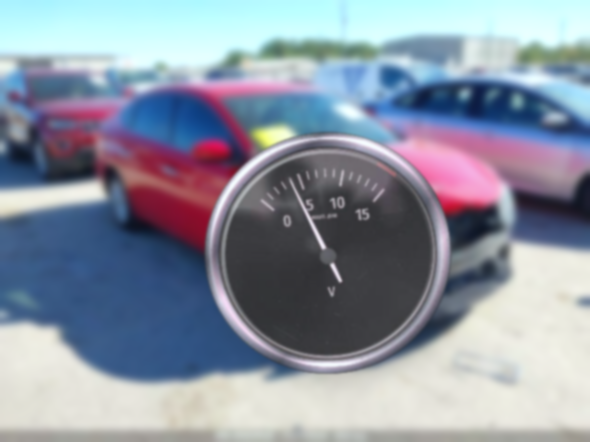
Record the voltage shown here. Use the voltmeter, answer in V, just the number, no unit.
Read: 4
